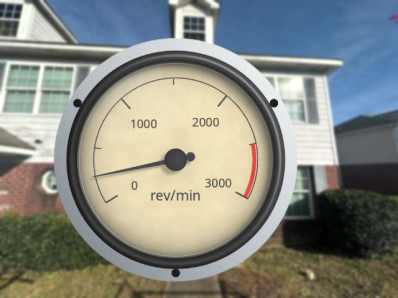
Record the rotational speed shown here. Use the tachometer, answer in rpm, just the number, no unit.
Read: 250
